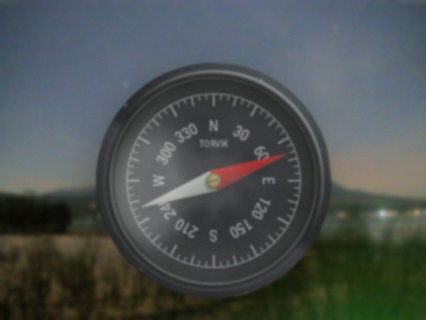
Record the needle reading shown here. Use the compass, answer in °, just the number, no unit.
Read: 70
